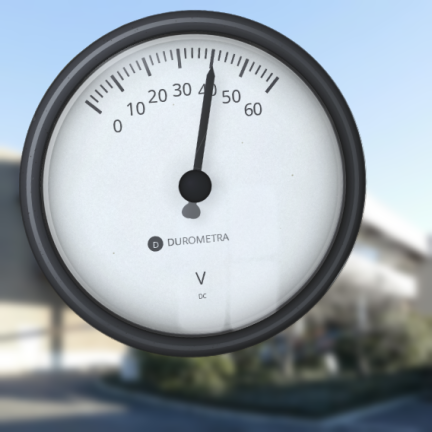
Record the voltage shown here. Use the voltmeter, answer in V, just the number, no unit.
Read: 40
